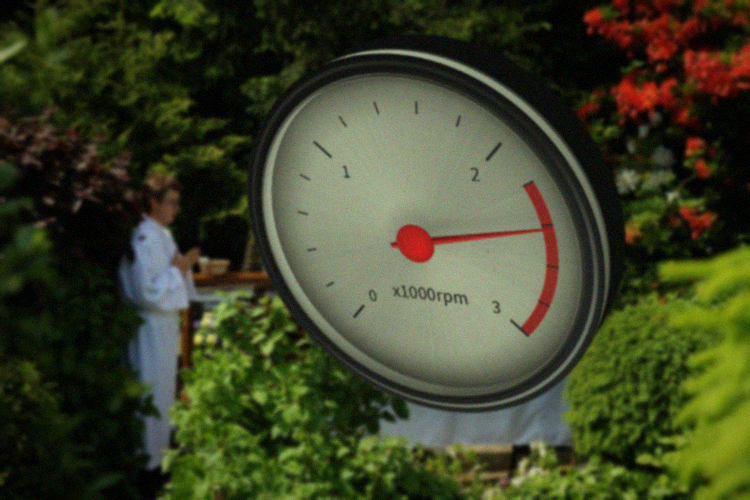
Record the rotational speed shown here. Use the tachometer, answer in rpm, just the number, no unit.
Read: 2400
